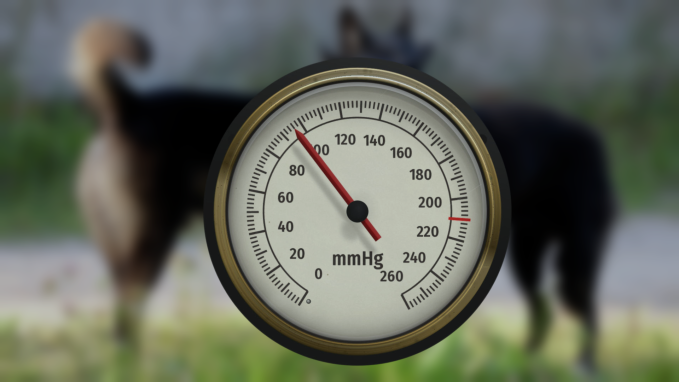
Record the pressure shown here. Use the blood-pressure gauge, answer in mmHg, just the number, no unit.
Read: 96
